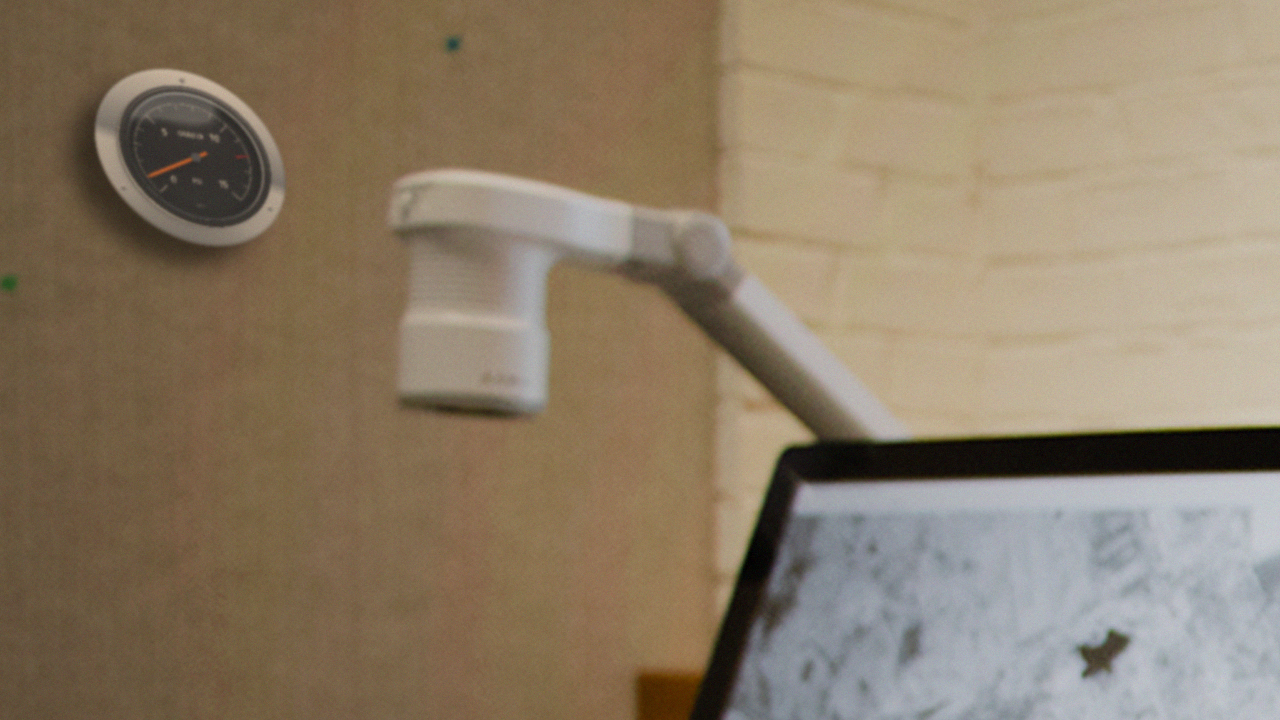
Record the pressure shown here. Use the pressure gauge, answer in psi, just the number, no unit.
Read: 1
